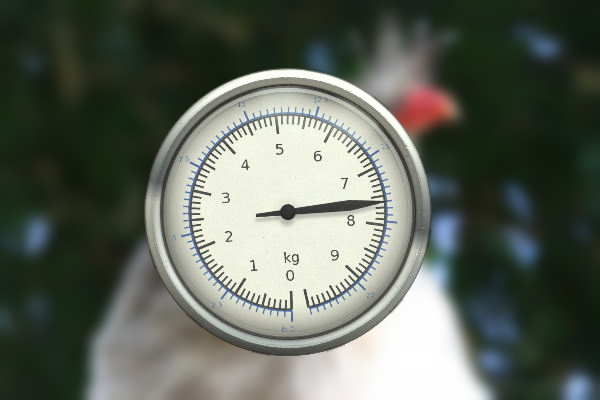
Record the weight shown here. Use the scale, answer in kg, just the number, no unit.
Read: 7.6
